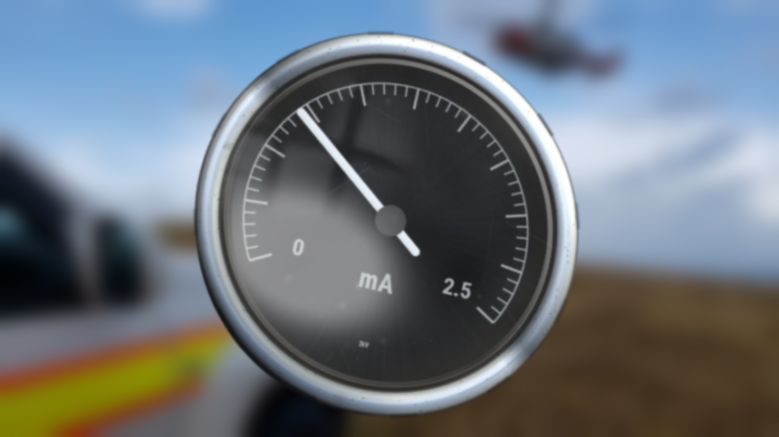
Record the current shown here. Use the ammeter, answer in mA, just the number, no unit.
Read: 0.7
